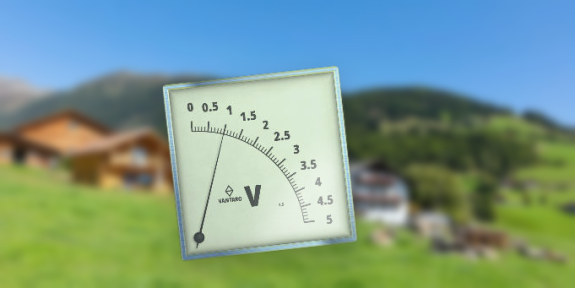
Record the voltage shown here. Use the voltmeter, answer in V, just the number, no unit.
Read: 1
